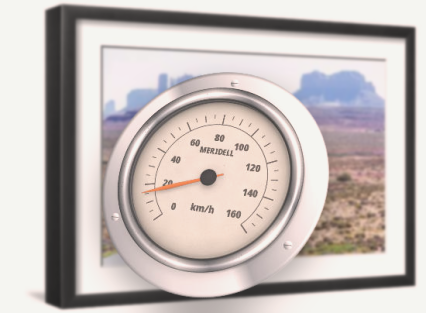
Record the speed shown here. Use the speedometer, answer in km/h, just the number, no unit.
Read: 15
